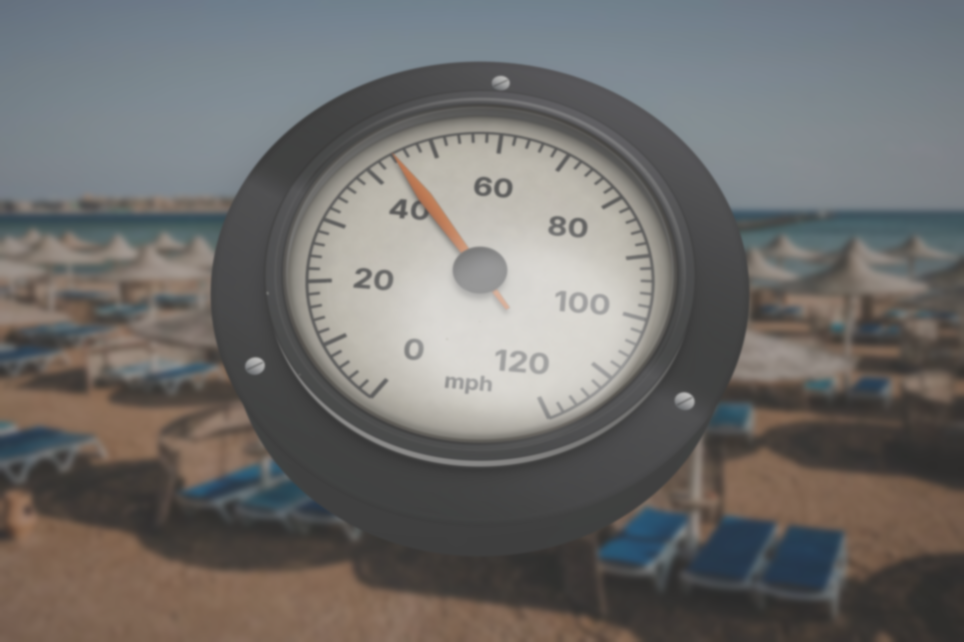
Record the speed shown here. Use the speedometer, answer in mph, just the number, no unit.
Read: 44
